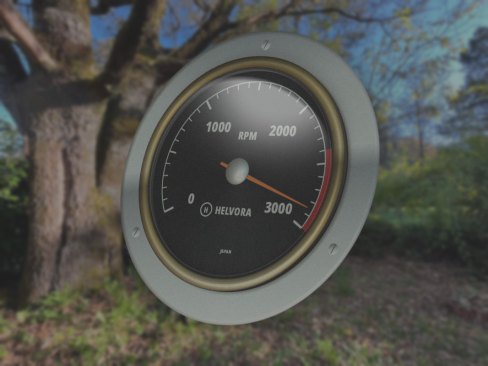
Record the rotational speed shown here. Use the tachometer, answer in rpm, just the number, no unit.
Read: 2850
